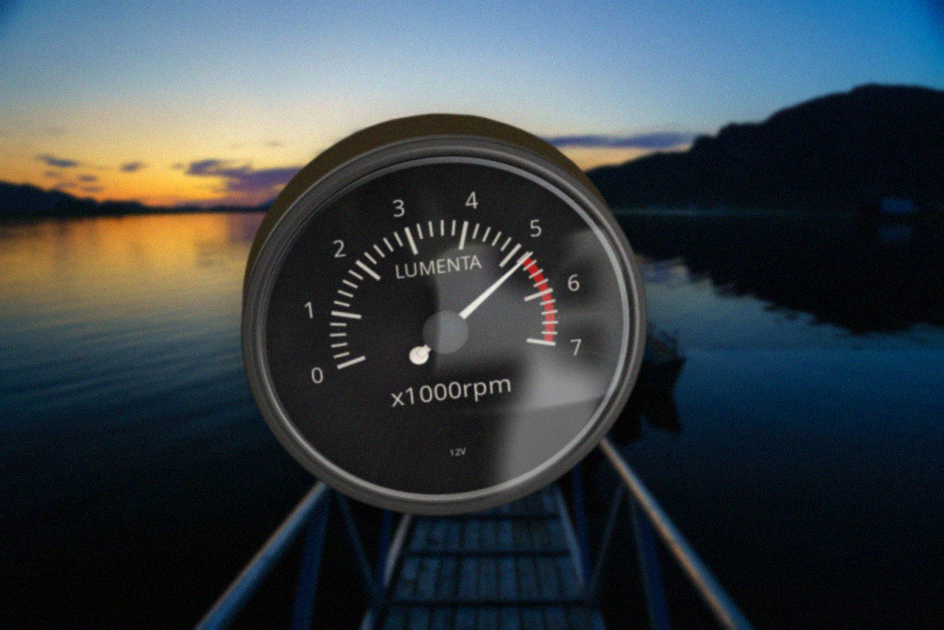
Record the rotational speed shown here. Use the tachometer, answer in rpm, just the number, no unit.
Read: 5200
